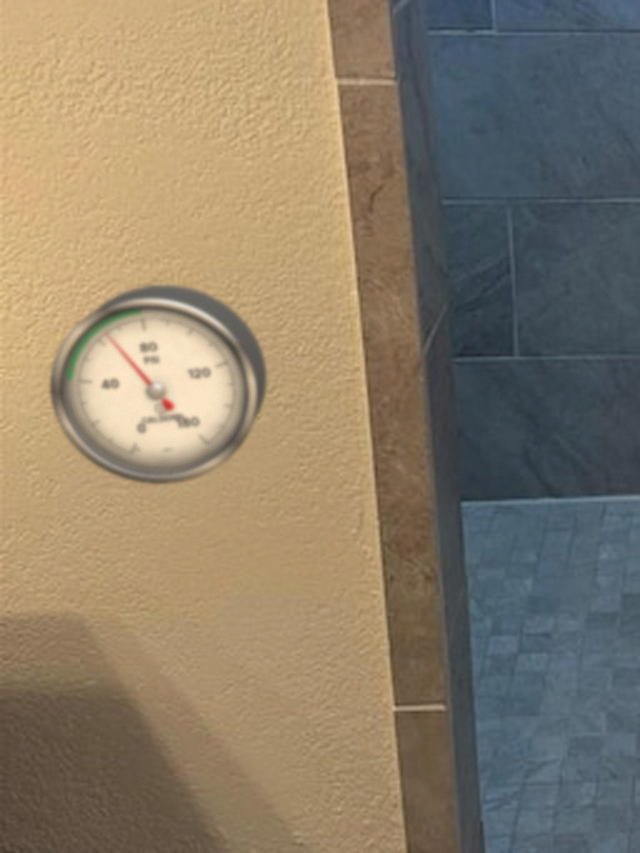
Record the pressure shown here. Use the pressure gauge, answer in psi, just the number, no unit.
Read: 65
